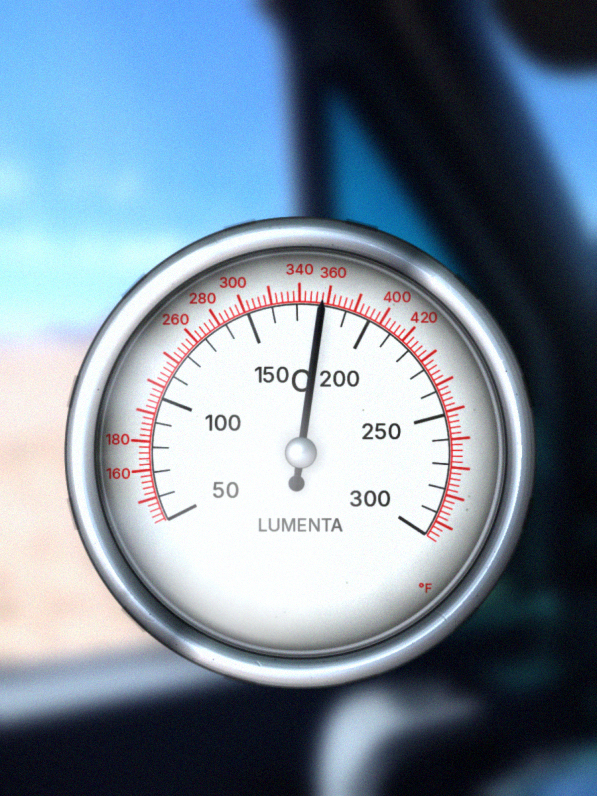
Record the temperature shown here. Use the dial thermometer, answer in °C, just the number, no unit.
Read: 180
